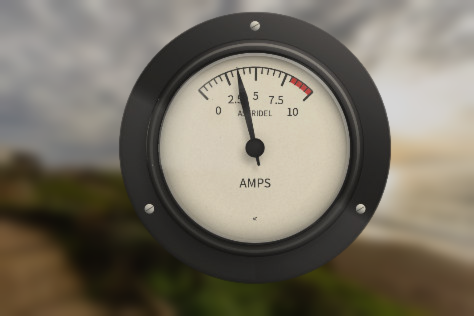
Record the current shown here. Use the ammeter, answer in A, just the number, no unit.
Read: 3.5
